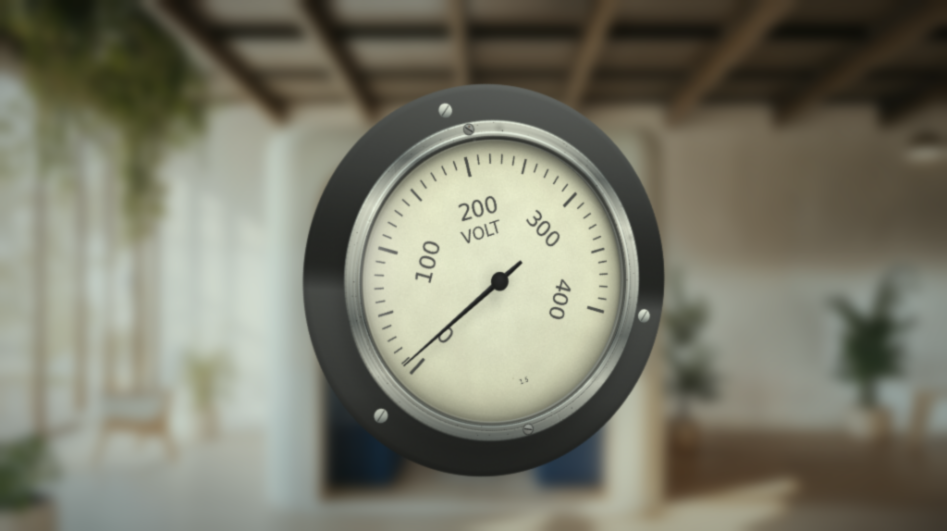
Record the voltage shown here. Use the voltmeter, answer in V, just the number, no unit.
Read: 10
